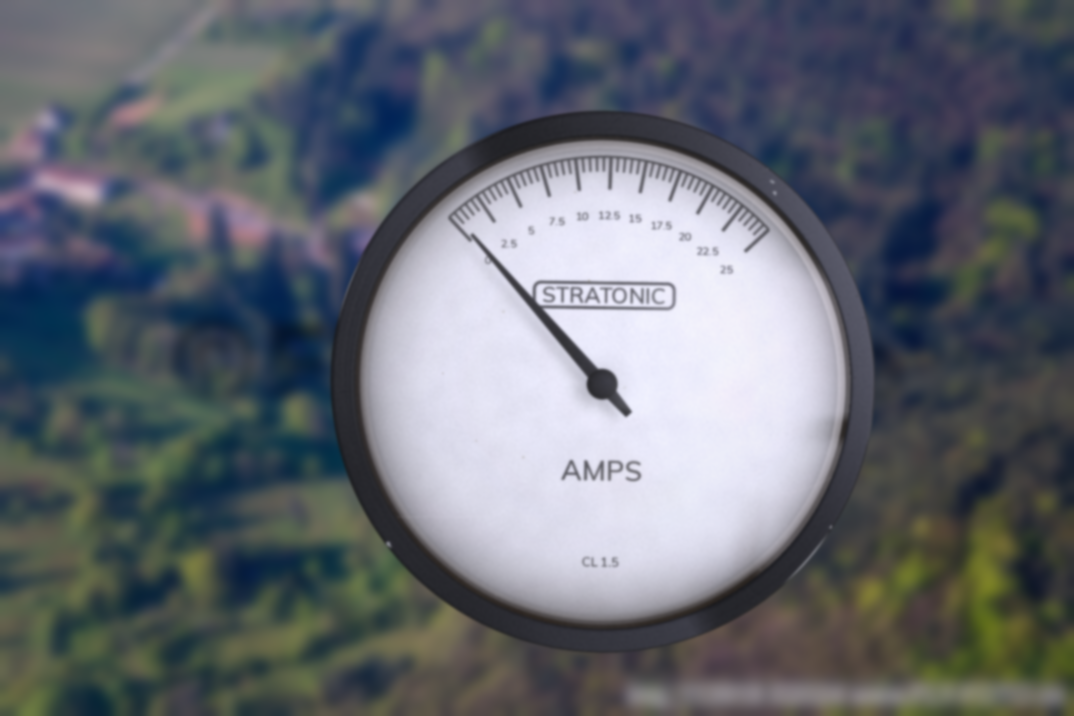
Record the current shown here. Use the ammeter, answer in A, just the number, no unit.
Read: 0.5
